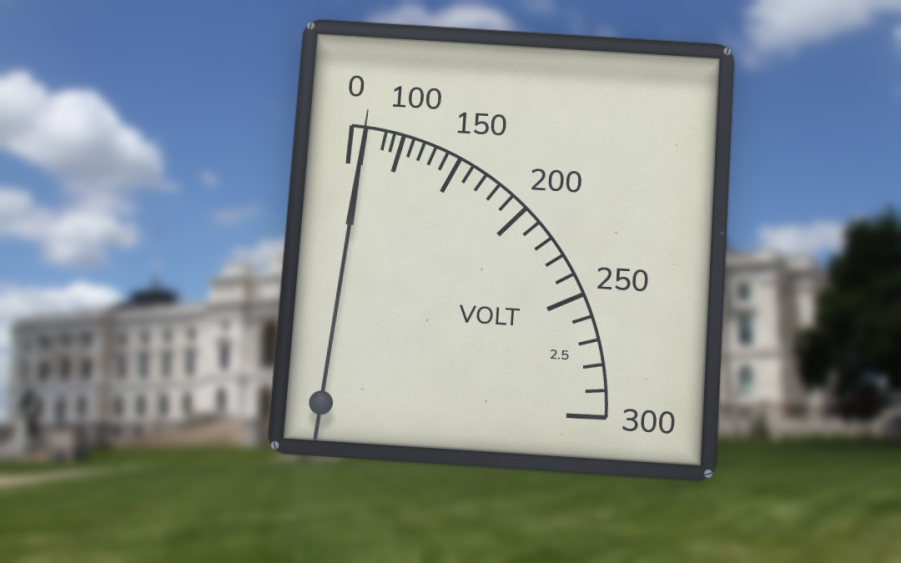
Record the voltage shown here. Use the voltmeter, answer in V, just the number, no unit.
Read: 50
